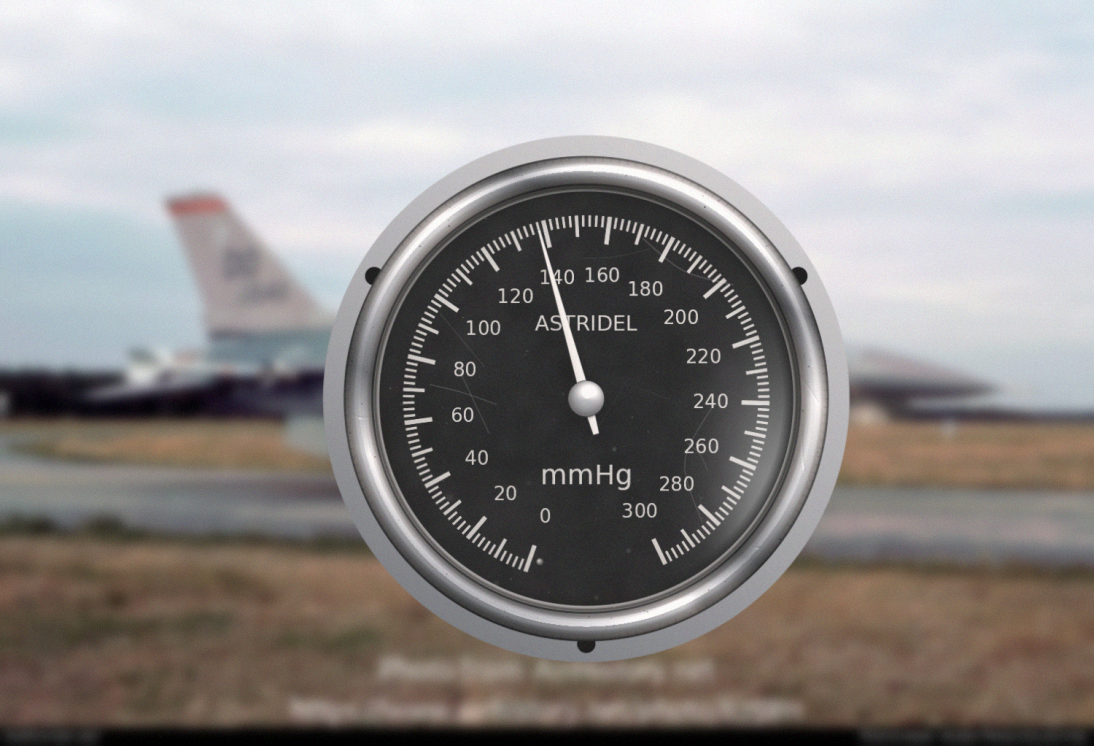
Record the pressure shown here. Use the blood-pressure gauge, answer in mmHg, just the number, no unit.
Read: 138
